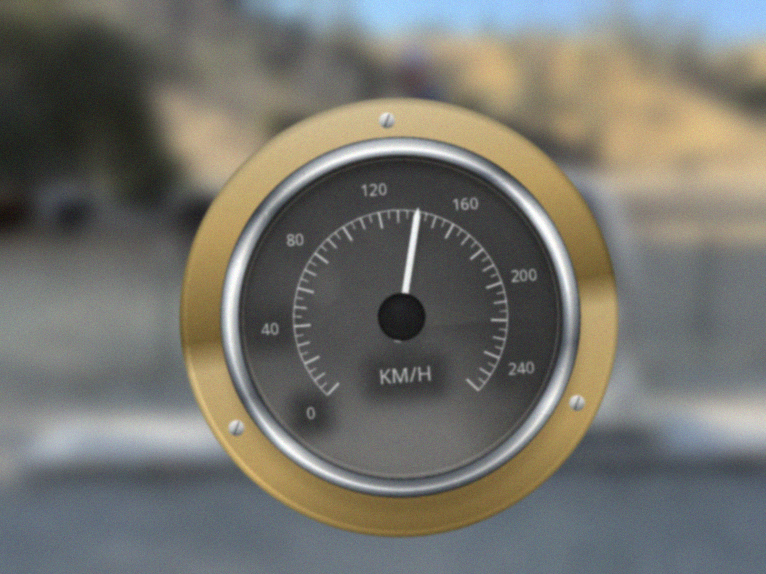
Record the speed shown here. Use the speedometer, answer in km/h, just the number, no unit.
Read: 140
